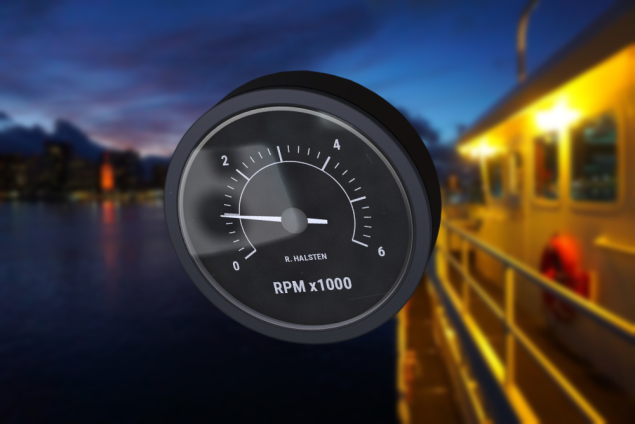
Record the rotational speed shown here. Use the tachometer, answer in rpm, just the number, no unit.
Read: 1000
